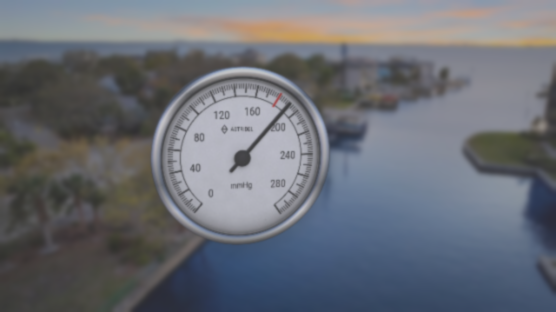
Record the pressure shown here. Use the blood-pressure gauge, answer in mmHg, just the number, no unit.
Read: 190
